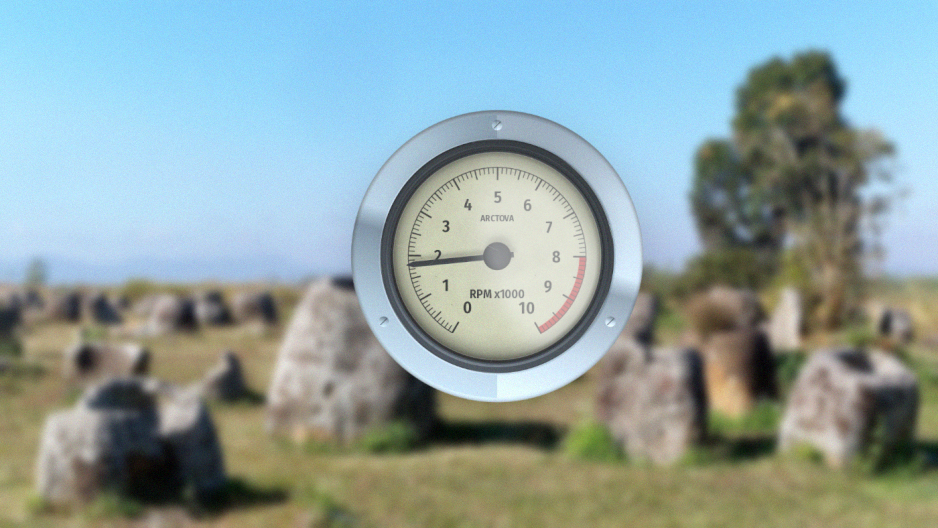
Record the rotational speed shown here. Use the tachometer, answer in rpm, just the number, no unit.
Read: 1800
